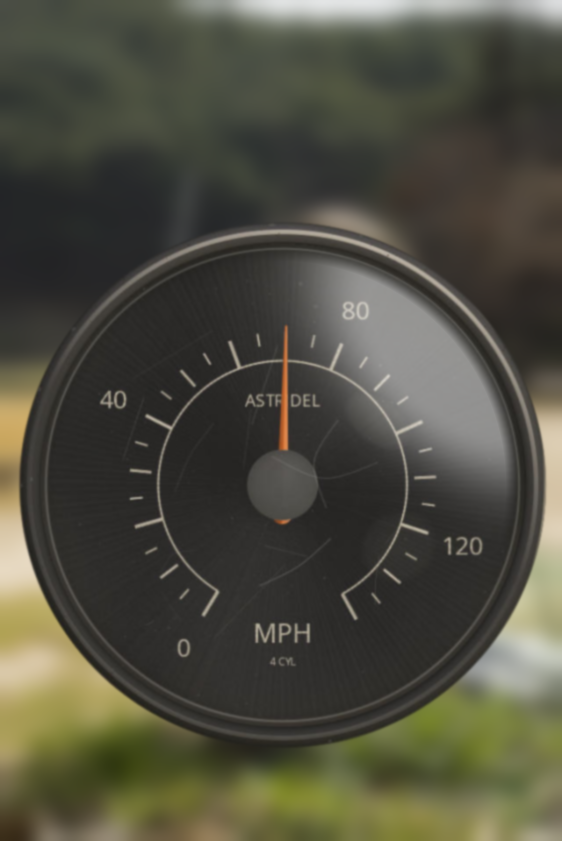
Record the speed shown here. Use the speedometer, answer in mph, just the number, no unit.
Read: 70
